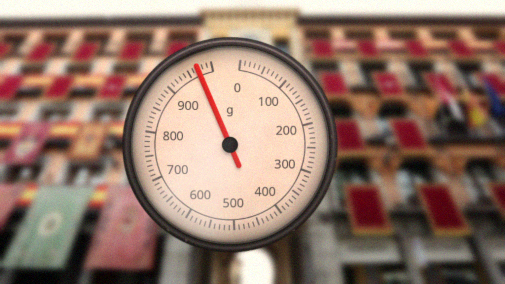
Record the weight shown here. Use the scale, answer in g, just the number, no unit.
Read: 970
